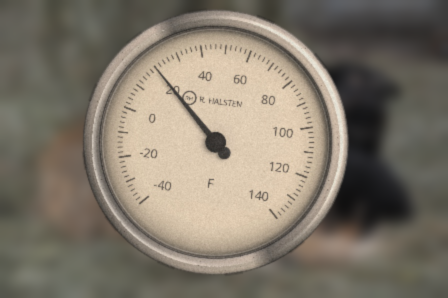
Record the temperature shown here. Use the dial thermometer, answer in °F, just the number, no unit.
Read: 20
